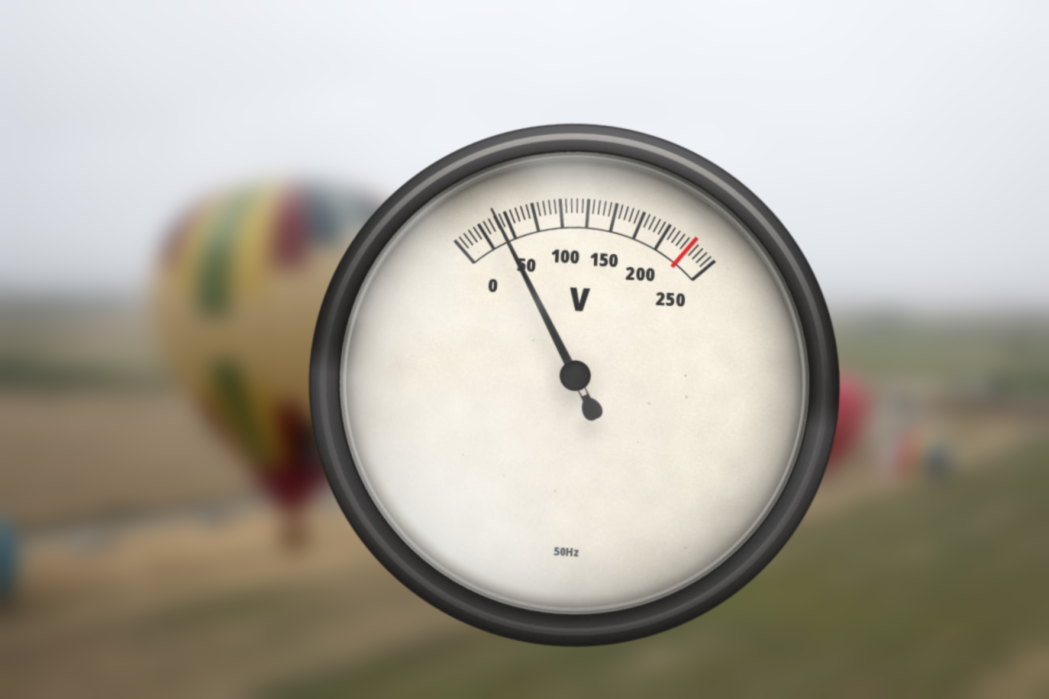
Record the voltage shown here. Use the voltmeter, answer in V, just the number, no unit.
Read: 40
